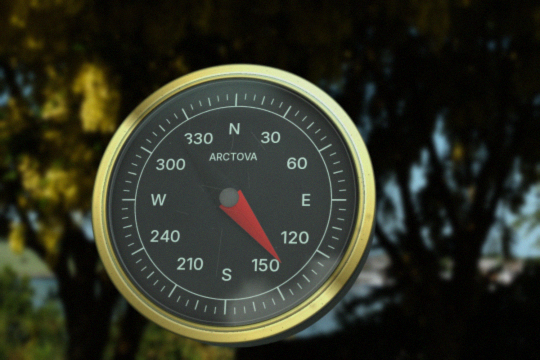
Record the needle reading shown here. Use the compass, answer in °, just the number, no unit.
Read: 140
